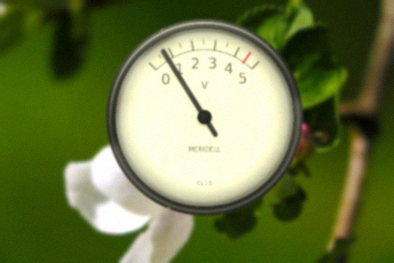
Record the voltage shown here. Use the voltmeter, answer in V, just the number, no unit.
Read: 0.75
